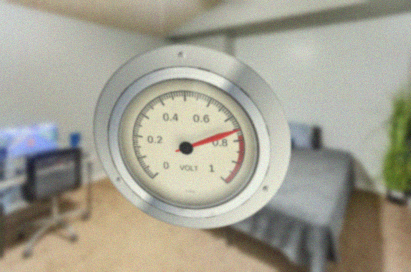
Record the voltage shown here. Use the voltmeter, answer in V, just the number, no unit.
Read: 0.75
